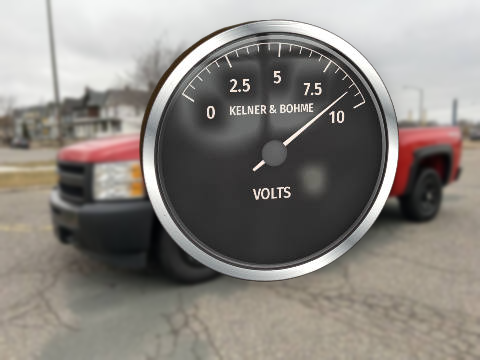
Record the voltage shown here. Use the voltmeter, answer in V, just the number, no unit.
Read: 9
